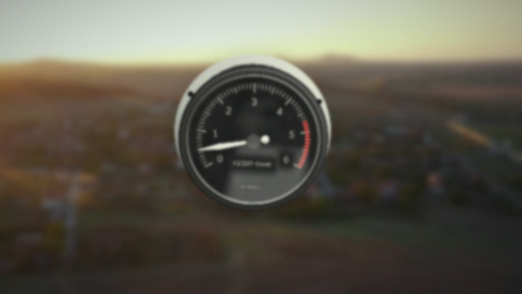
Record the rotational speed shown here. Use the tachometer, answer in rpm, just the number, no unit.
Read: 500
